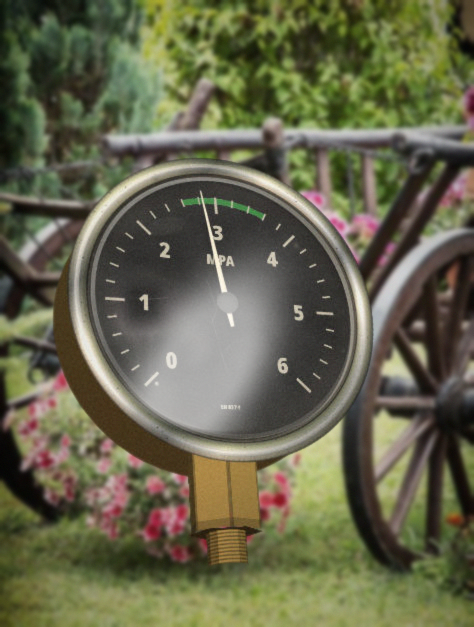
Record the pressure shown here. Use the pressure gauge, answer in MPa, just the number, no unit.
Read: 2.8
